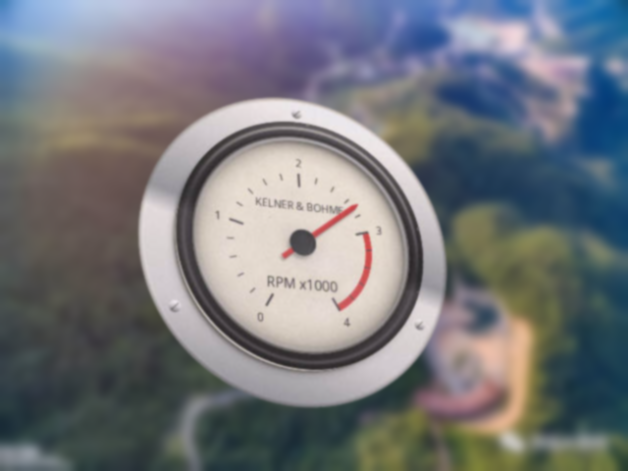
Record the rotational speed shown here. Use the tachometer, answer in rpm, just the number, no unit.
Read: 2700
